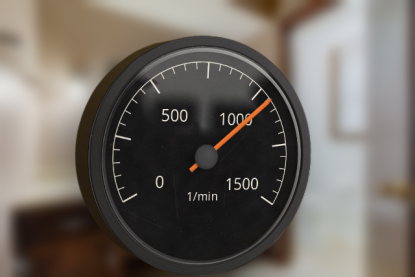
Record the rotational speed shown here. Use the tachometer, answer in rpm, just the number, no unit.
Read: 1050
